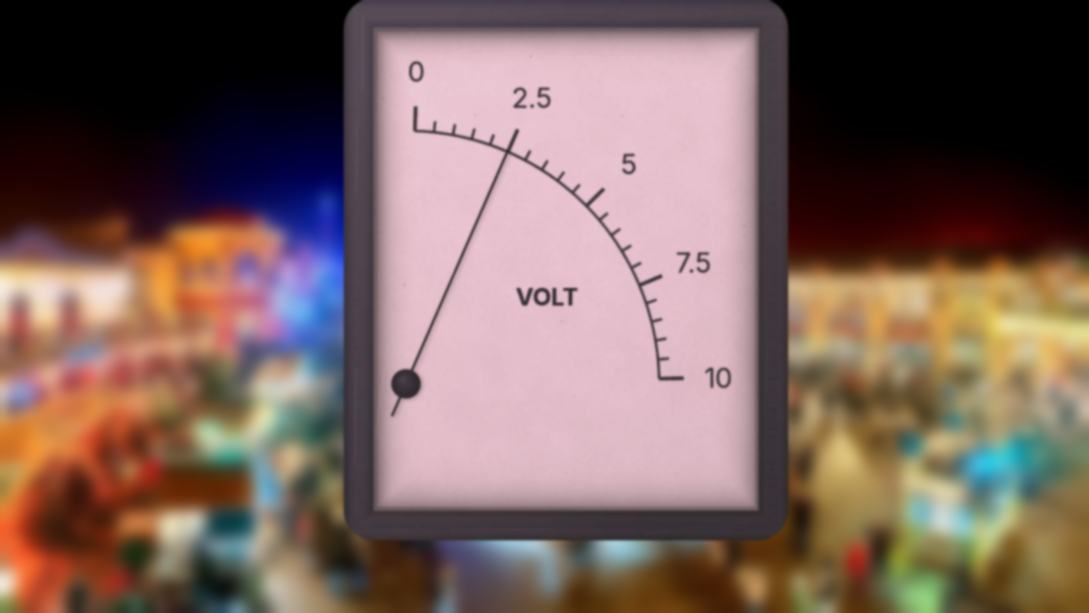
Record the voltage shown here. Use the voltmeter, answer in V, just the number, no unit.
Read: 2.5
